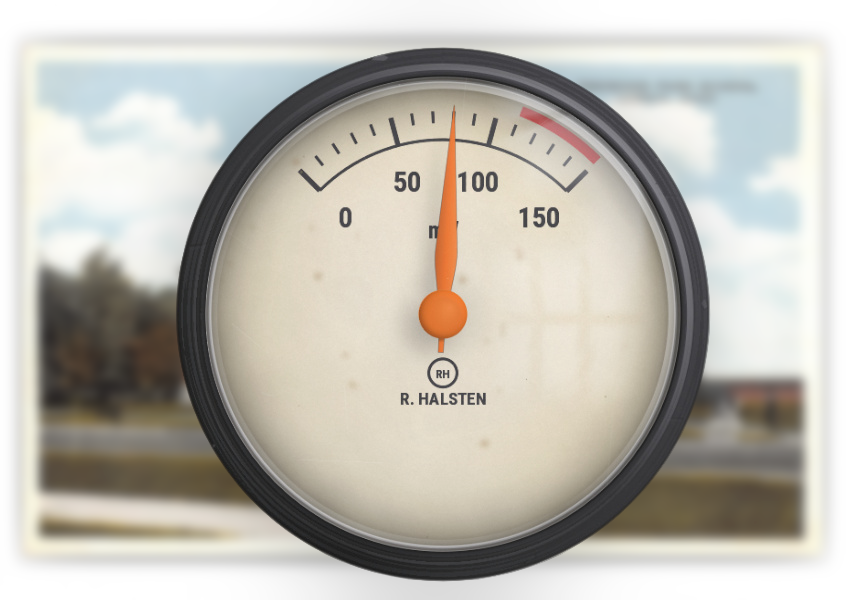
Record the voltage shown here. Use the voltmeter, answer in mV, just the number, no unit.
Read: 80
